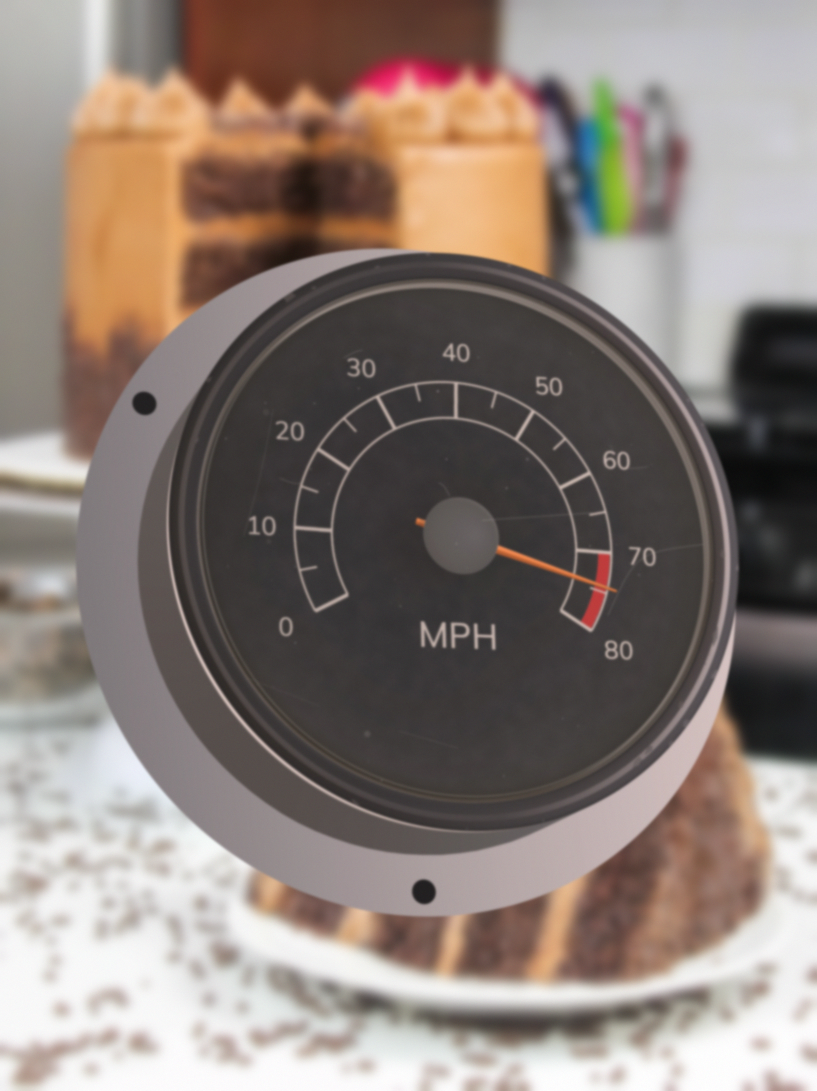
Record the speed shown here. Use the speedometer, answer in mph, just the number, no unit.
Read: 75
